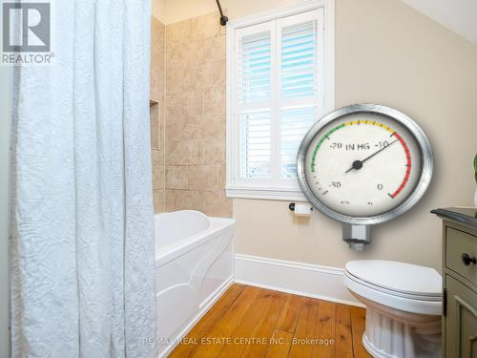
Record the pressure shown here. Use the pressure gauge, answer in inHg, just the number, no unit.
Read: -9
